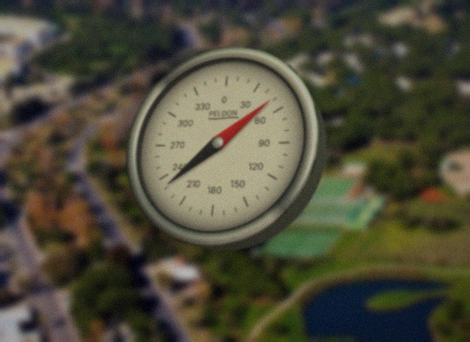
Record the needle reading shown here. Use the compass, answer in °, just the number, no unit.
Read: 50
